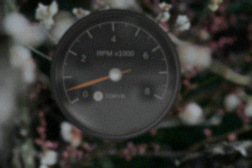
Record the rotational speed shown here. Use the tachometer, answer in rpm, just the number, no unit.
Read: 500
